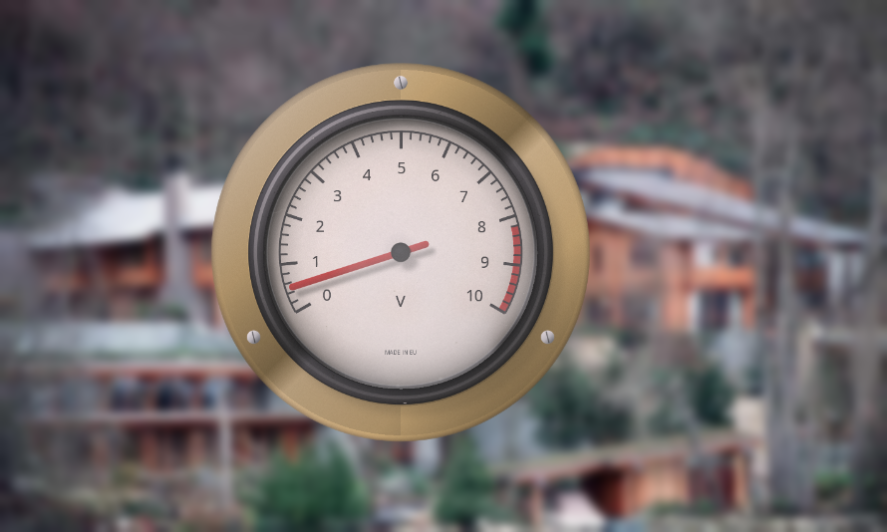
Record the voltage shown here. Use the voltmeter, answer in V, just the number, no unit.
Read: 0.5
